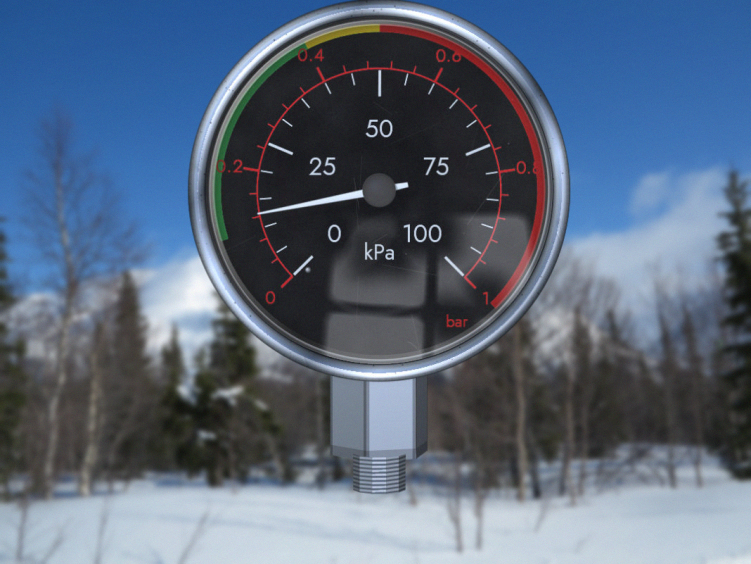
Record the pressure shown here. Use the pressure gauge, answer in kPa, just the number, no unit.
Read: 12.5
